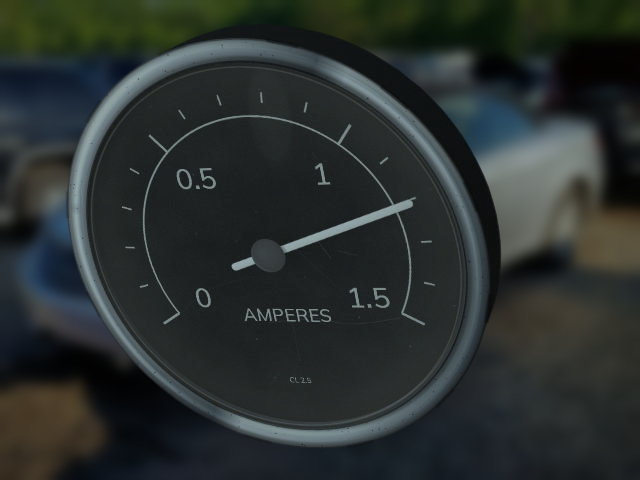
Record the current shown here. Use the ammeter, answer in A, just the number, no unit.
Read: 1.2
